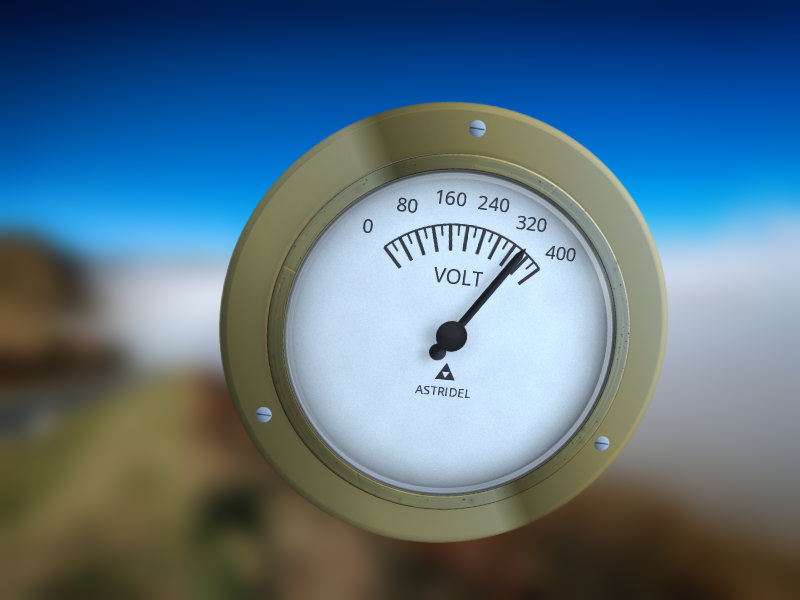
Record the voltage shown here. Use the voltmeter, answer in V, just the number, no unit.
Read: 340
